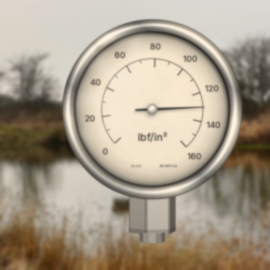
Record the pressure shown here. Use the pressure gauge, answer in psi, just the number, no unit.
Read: 130
